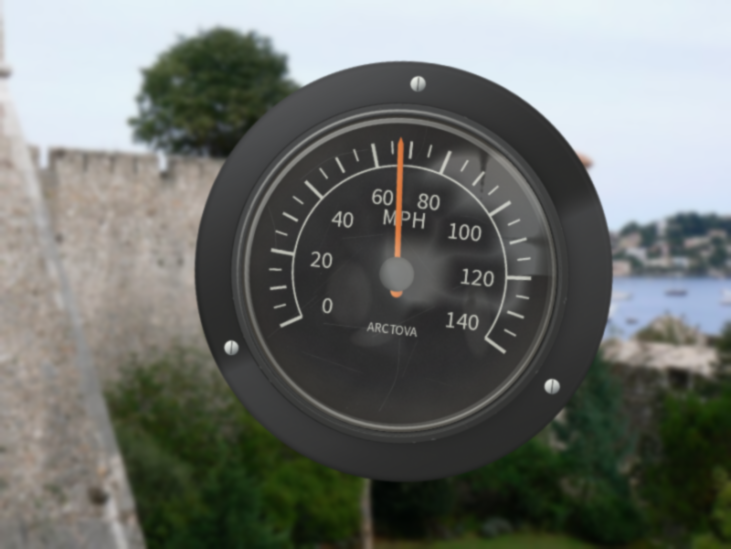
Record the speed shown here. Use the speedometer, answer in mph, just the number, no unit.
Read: 67.5
